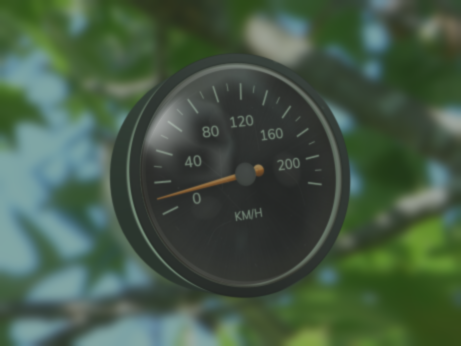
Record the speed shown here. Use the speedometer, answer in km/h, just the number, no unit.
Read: 10
